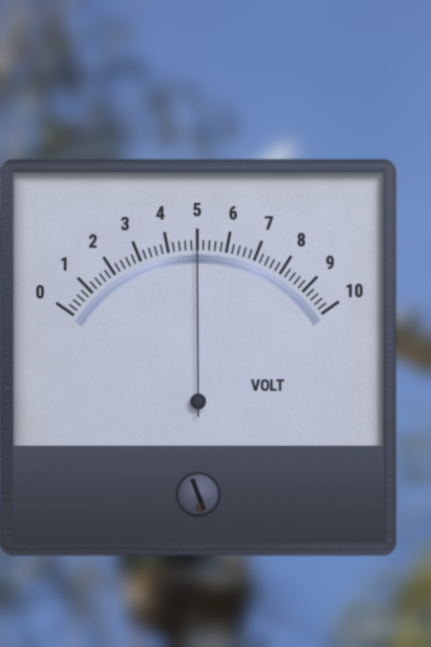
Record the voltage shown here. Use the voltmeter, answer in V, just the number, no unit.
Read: 5
